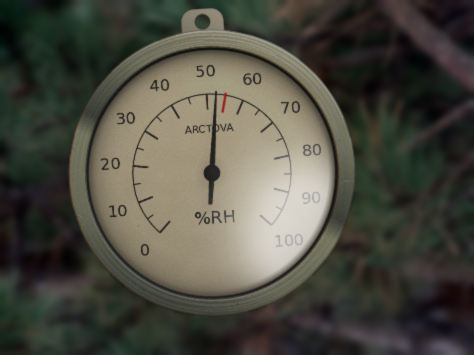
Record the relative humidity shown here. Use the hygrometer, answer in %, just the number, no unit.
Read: 52.5
